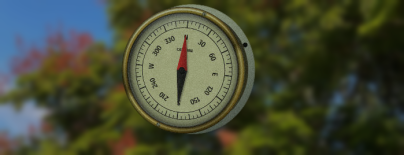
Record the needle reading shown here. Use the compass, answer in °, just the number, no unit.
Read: 0
